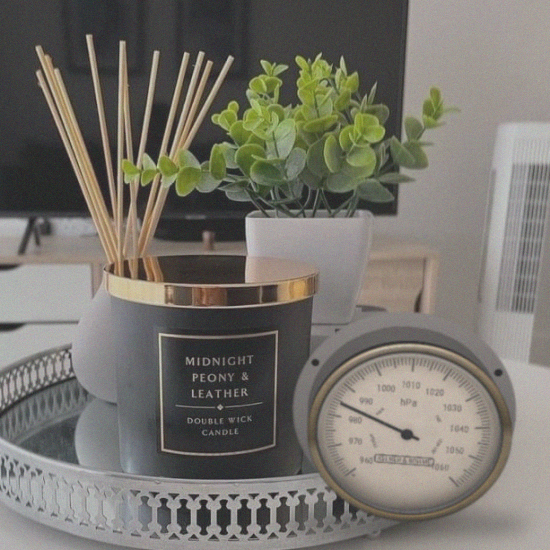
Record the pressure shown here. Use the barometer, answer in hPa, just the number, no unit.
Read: 985
